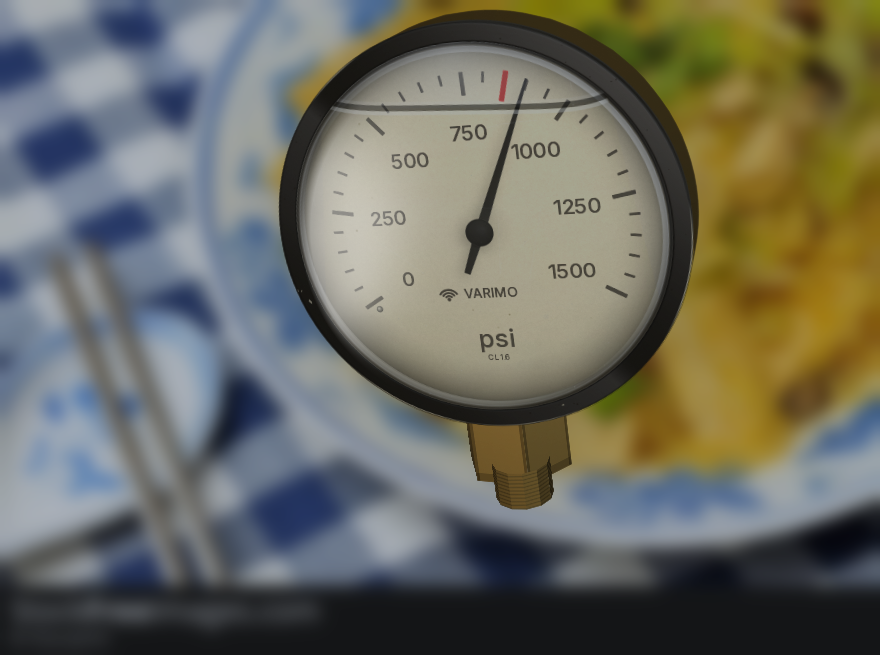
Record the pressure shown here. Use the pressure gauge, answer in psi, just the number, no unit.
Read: 900
